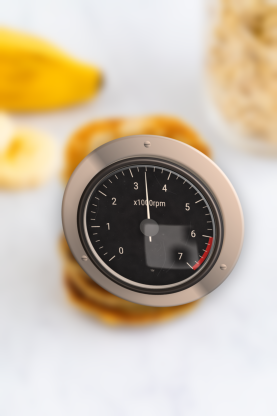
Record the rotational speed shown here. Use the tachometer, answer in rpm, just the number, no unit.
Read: 3400
